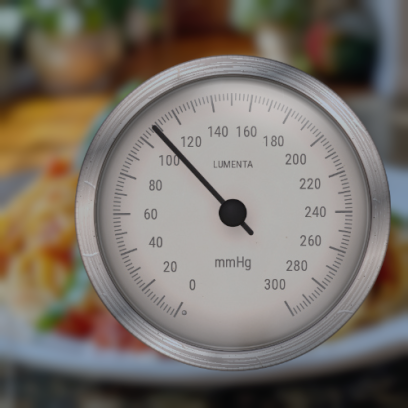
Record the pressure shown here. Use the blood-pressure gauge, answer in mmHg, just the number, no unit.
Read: 108
